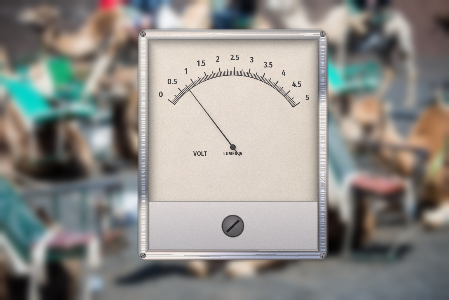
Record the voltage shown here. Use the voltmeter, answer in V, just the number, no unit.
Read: 0.75
